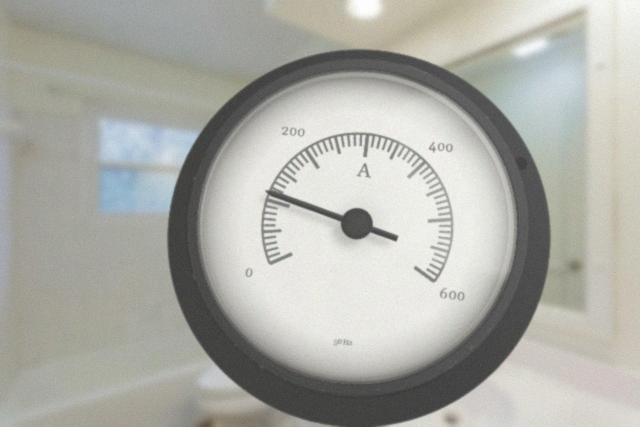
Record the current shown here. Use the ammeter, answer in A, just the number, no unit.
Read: 110
